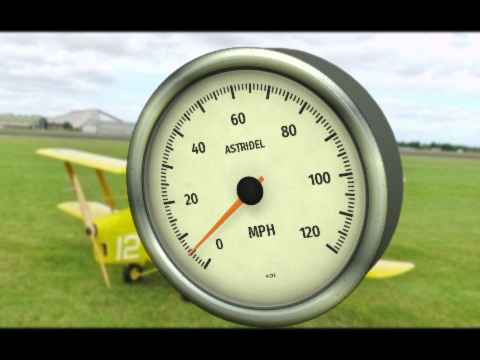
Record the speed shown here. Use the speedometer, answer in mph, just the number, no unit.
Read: 5
